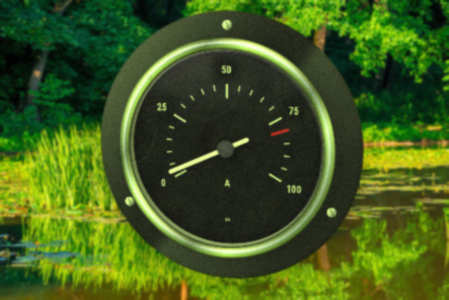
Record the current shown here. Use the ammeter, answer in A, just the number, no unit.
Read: 2.5
